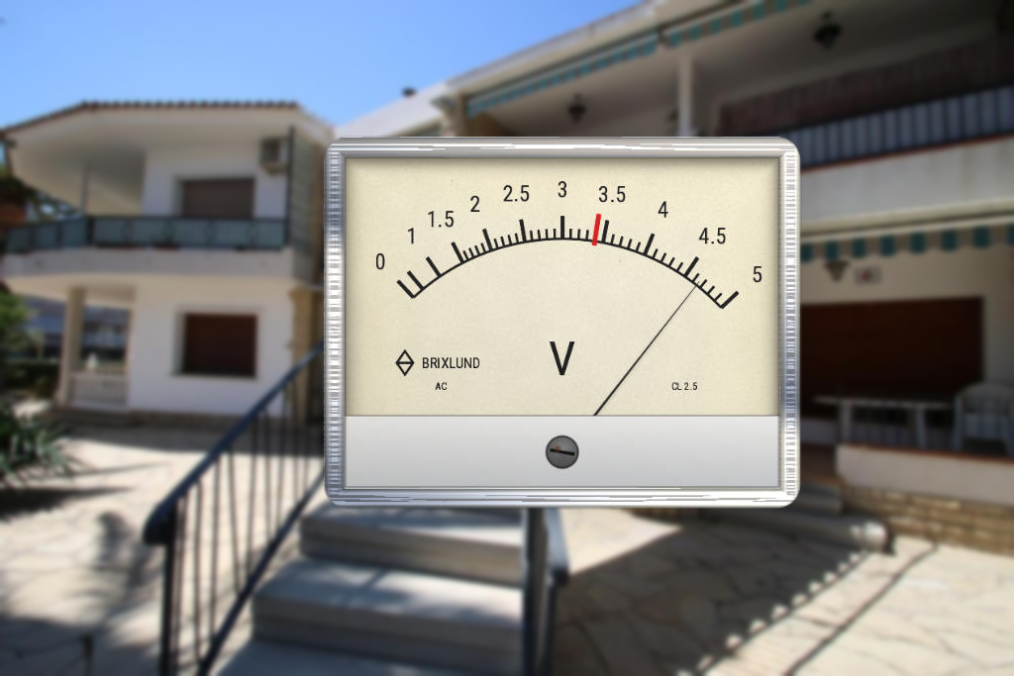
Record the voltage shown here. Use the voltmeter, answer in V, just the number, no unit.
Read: 4.65
